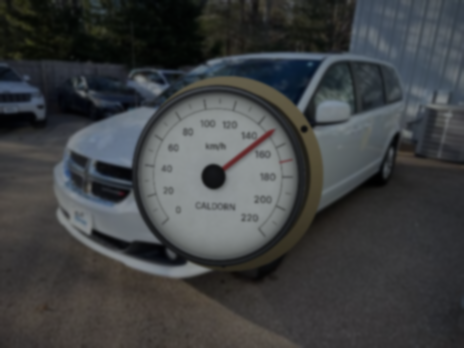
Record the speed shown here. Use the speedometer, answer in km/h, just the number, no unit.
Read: 150
